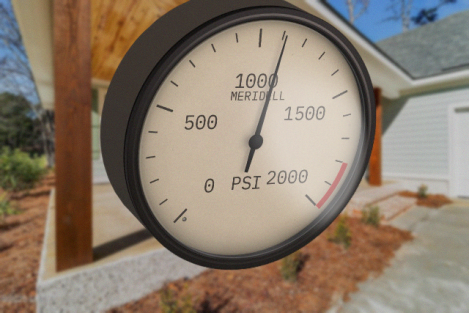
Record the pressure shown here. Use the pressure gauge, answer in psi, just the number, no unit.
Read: 1100
